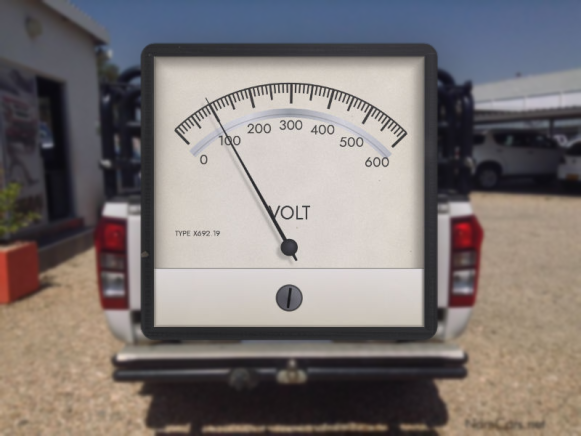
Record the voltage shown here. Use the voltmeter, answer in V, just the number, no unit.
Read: 100
